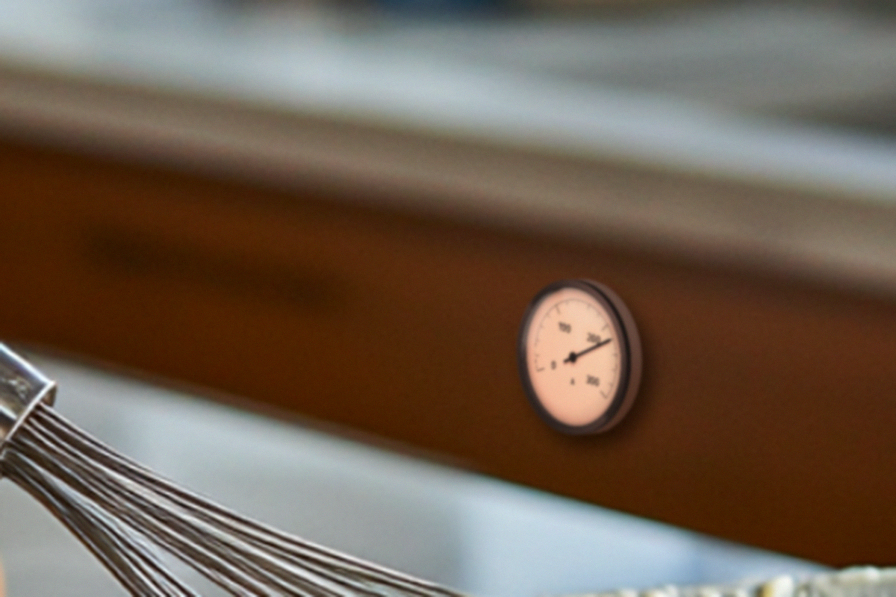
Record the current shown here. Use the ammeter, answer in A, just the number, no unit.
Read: 220
